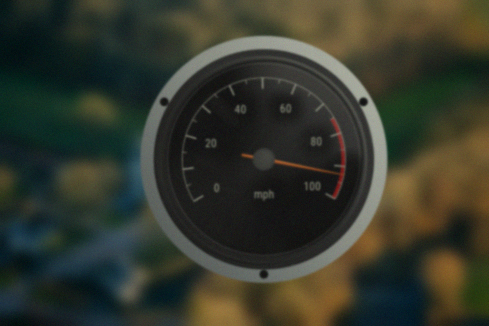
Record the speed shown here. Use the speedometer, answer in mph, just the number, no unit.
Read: 92.5
